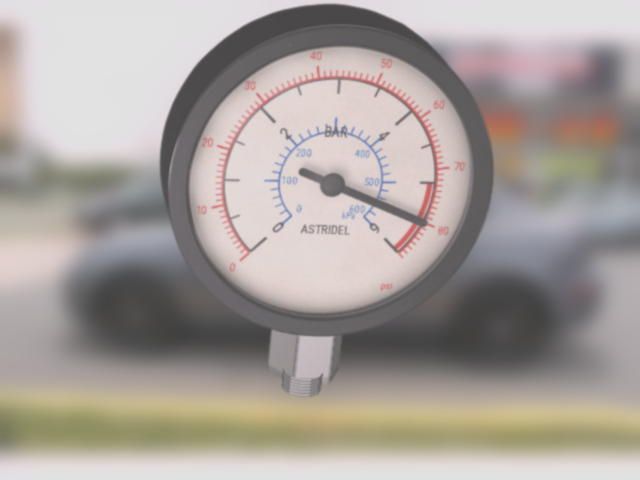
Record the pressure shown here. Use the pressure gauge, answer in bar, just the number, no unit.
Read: 5.5
